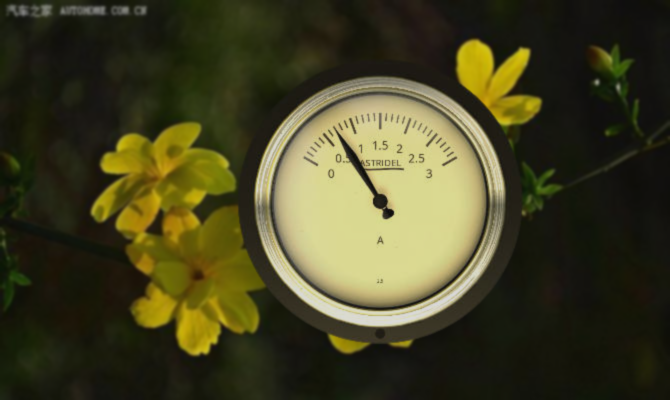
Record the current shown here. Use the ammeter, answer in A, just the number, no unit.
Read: 0.7
